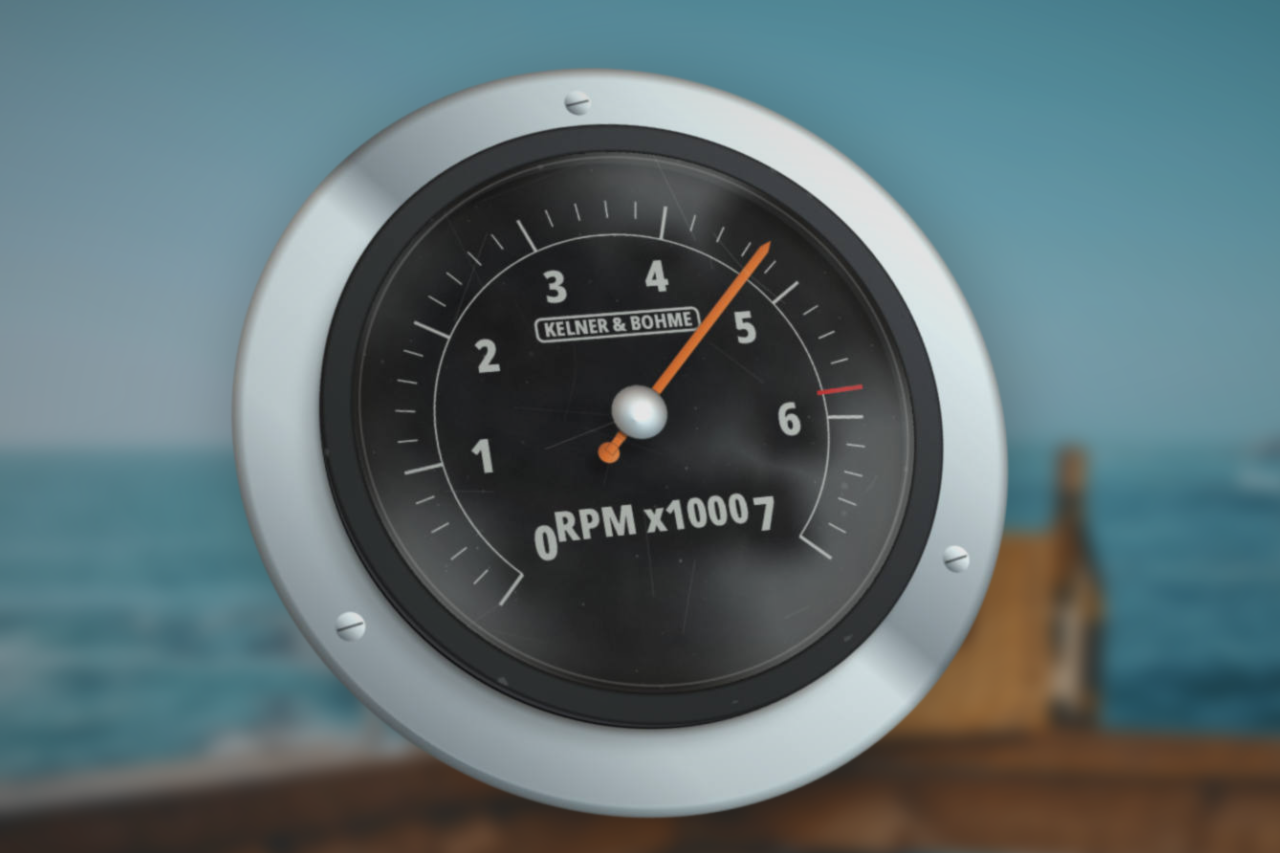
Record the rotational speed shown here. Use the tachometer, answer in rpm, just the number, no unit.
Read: 4700
